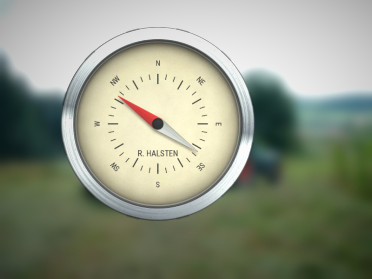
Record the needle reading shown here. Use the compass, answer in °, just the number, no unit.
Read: 305
